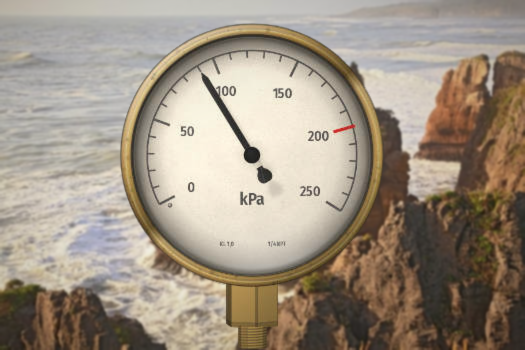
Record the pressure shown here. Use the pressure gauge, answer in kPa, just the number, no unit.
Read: 90
